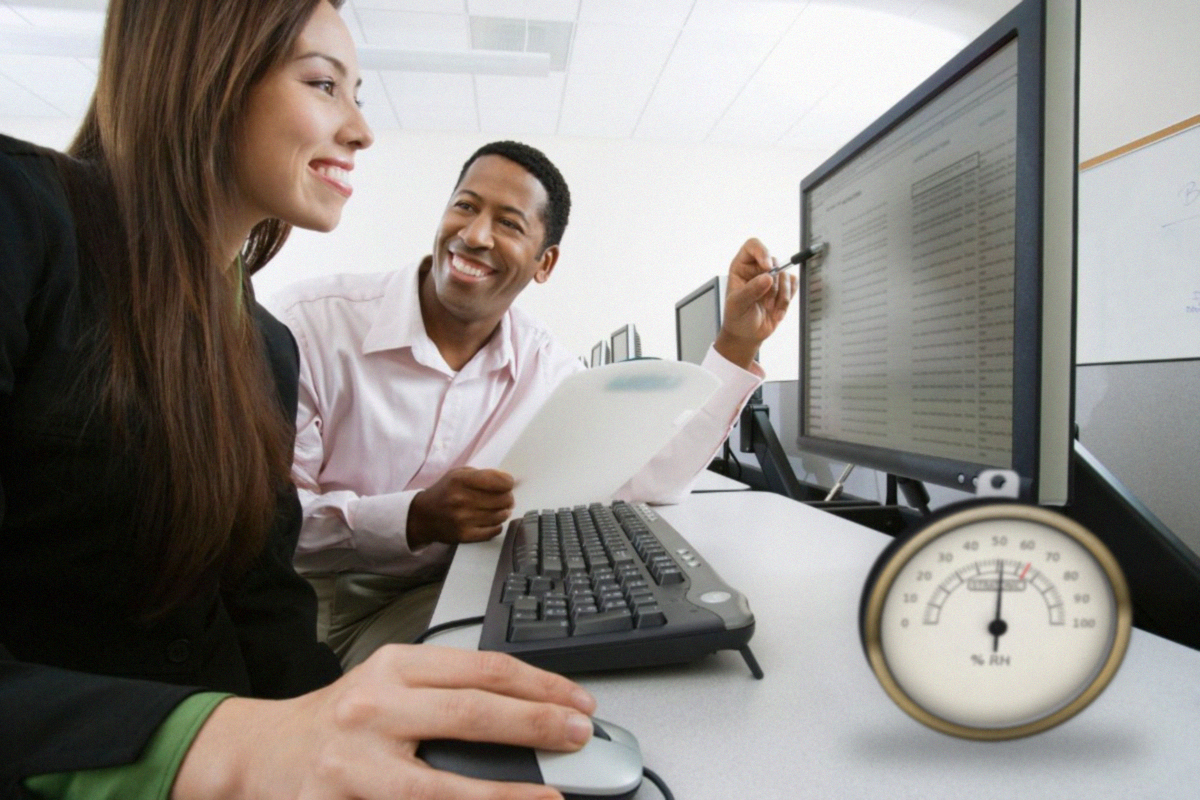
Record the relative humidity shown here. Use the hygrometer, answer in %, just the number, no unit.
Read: 50
